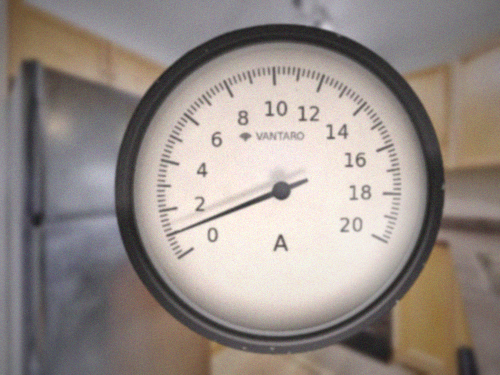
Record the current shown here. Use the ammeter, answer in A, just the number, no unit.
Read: 1
